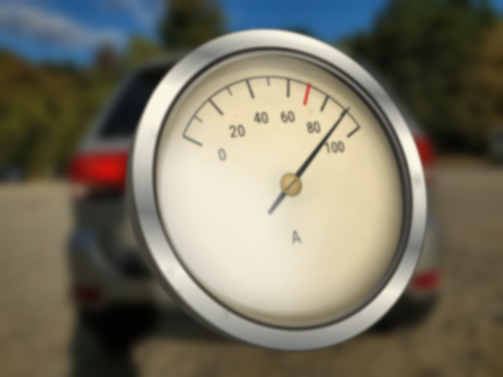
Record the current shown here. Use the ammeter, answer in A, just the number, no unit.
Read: 90
